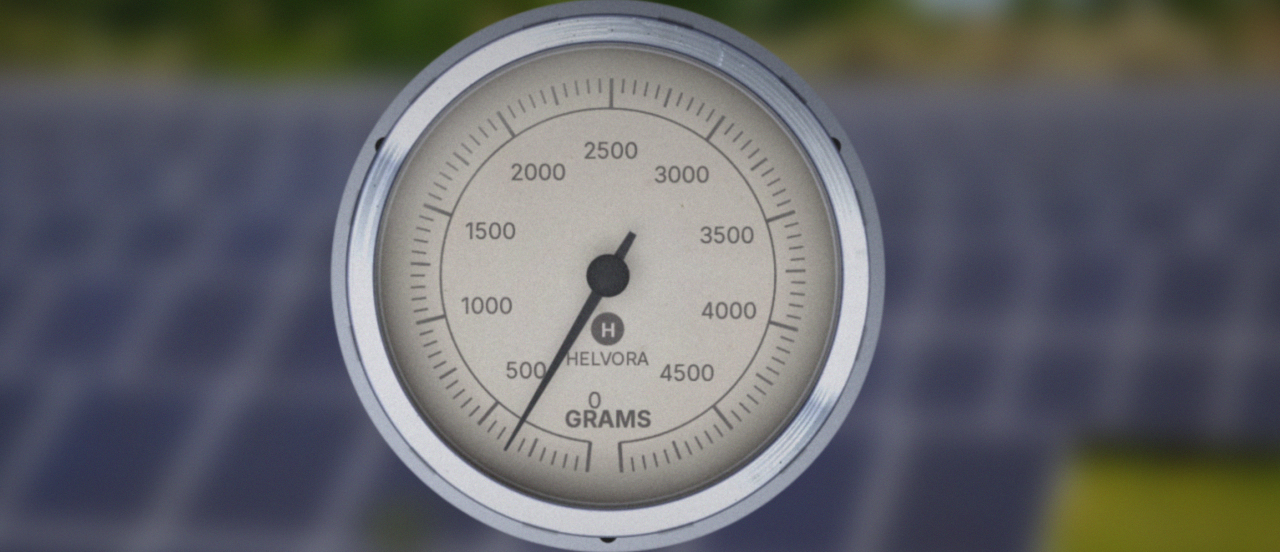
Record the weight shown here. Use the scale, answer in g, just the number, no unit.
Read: 350
